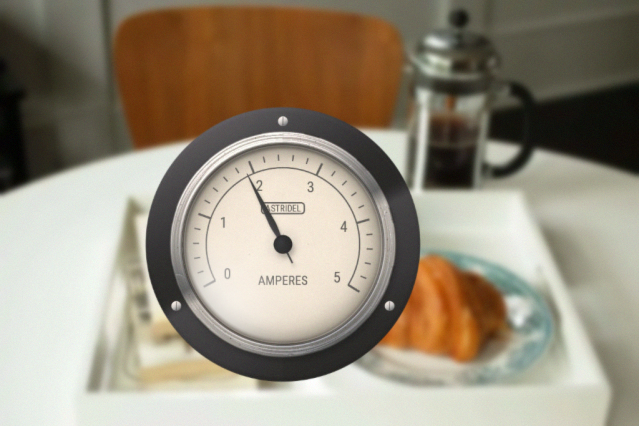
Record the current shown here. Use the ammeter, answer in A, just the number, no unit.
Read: 1.9
